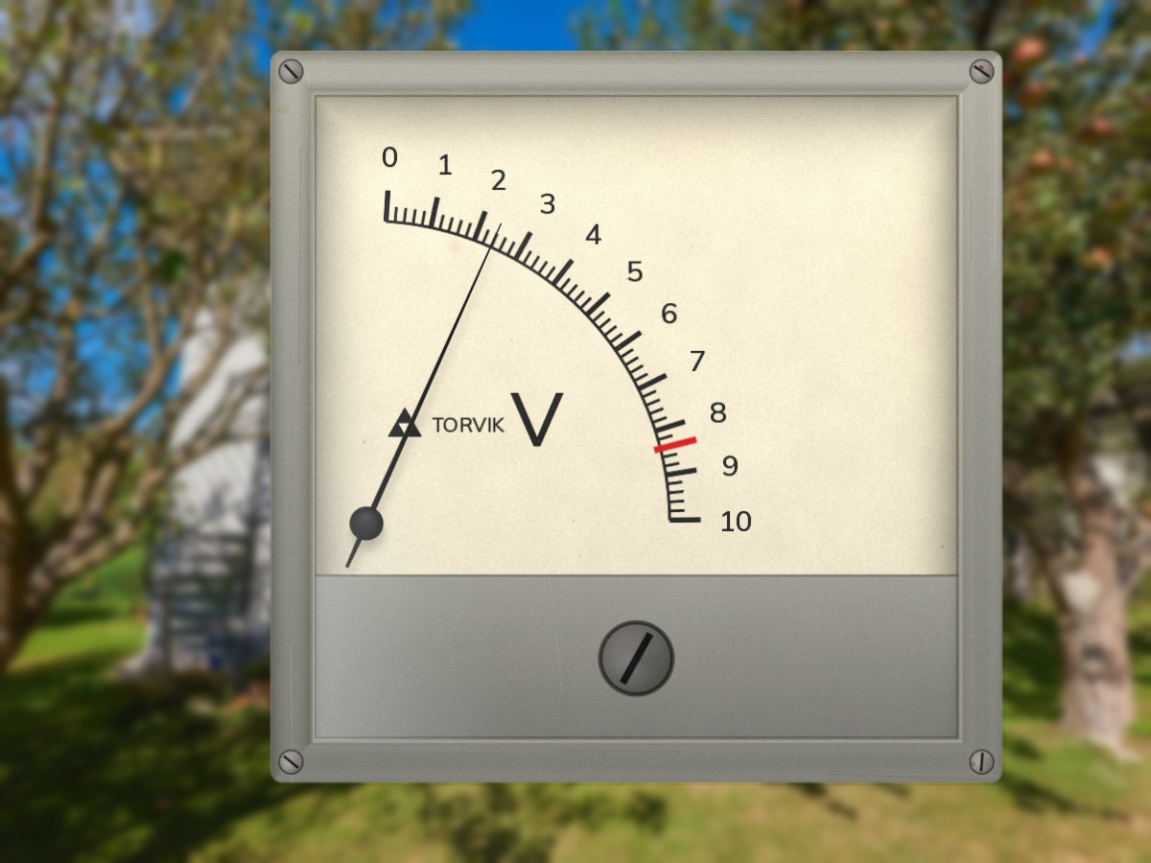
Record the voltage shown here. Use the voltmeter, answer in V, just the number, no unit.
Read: 2.4
